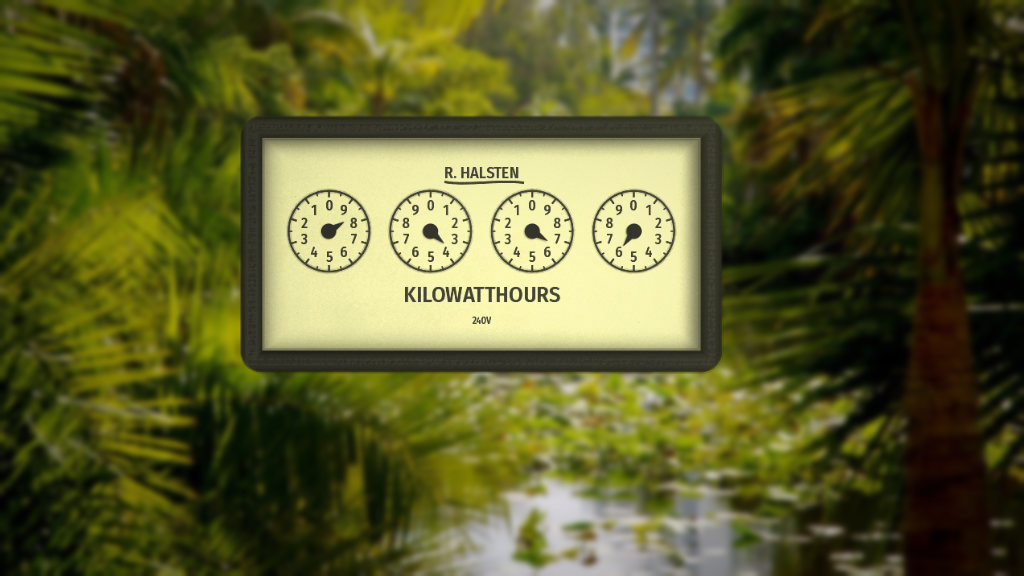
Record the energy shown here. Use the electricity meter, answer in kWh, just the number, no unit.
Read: 8366
